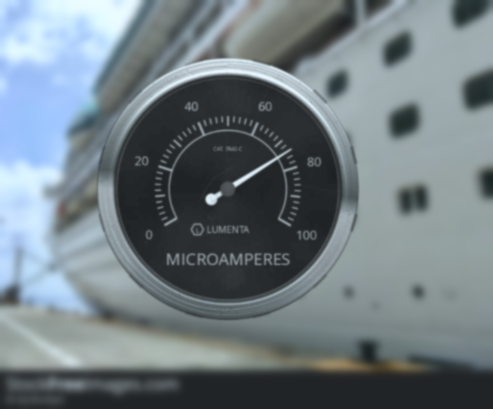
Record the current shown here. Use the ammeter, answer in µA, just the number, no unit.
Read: 74
